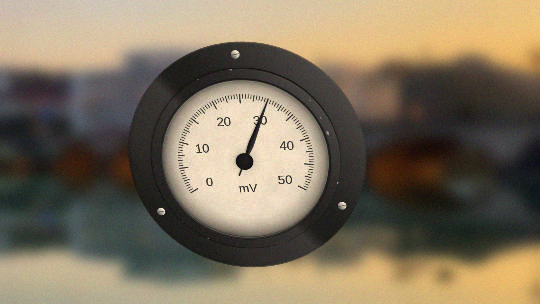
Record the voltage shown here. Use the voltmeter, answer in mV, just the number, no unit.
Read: 30
